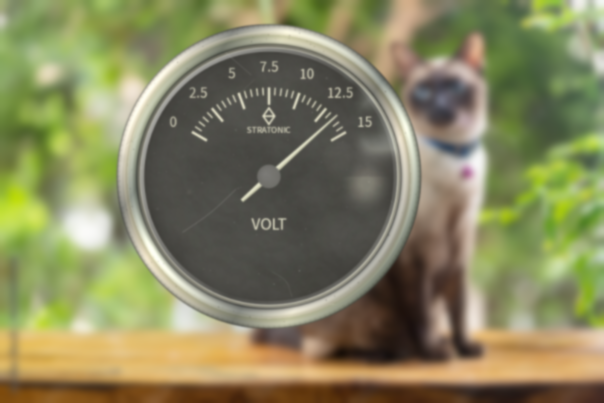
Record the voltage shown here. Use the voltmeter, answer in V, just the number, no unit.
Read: 13.5
